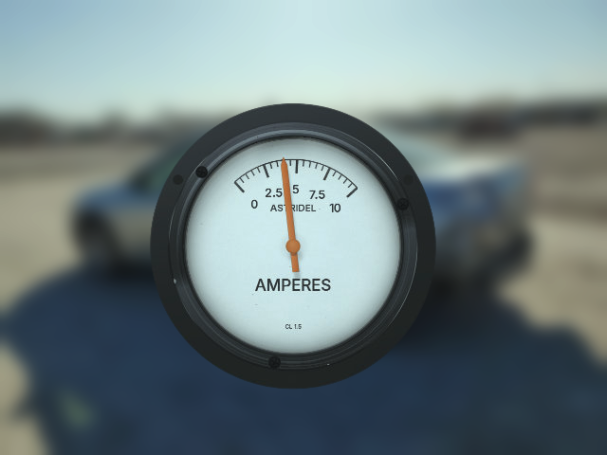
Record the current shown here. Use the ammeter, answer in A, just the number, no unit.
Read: 4
